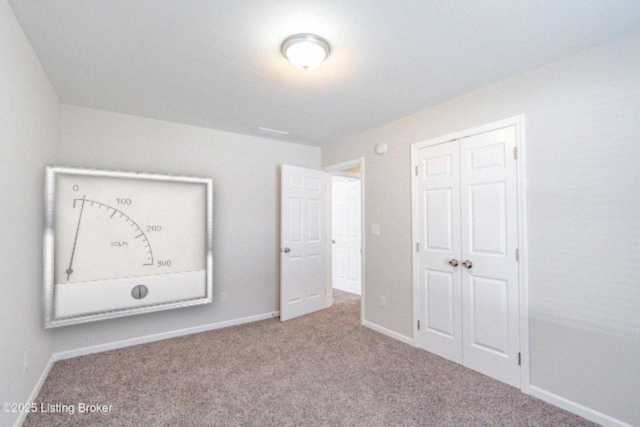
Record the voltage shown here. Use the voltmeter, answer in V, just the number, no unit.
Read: 20
